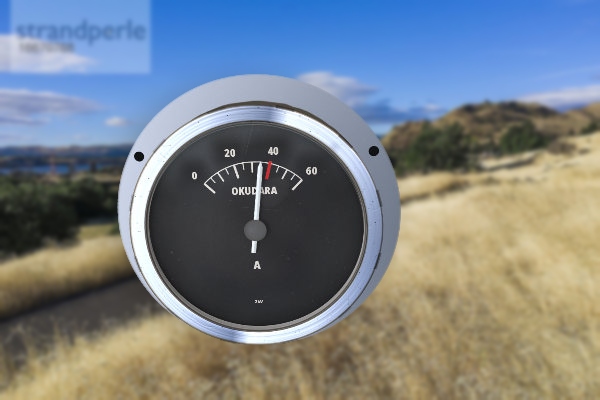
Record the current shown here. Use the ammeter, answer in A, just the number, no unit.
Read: 35
